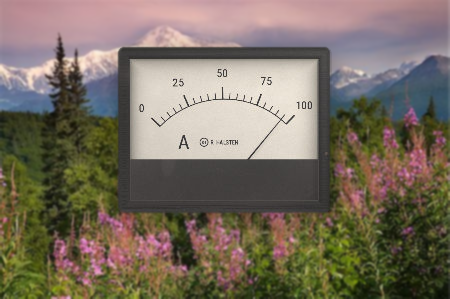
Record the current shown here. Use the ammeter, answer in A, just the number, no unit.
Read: 95
